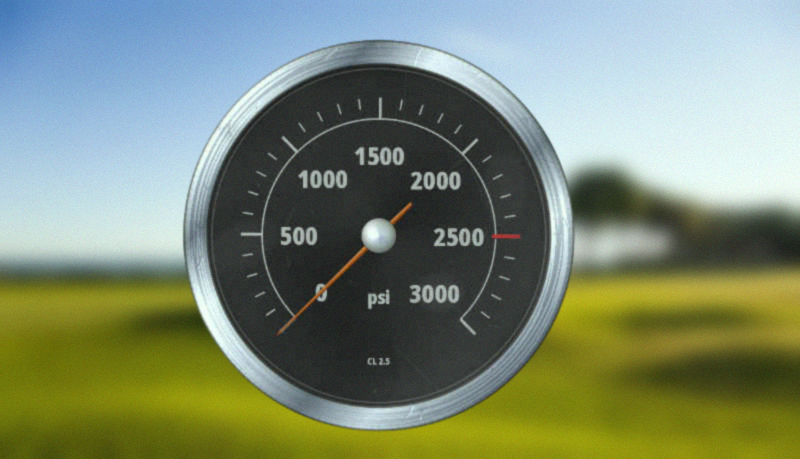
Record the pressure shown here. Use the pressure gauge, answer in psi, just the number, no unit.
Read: 0
